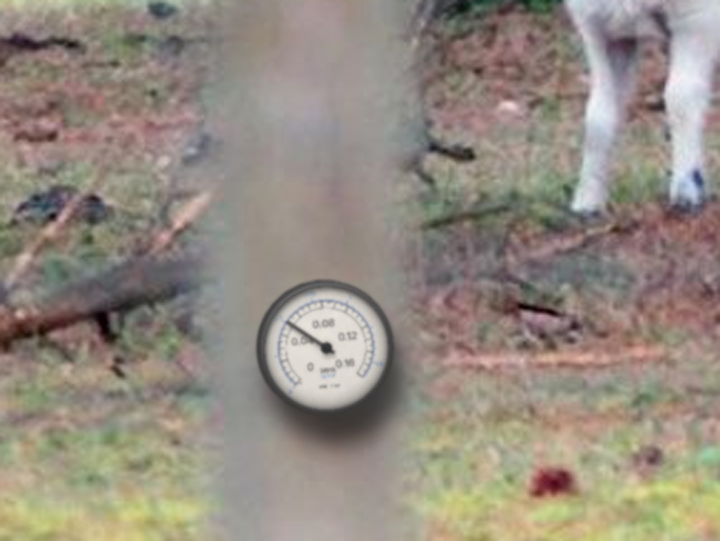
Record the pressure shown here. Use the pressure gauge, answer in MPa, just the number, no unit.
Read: 0.05
